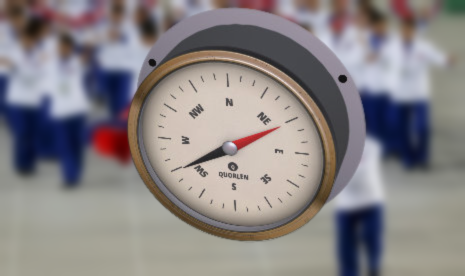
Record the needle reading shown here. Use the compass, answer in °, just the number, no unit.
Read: 60
